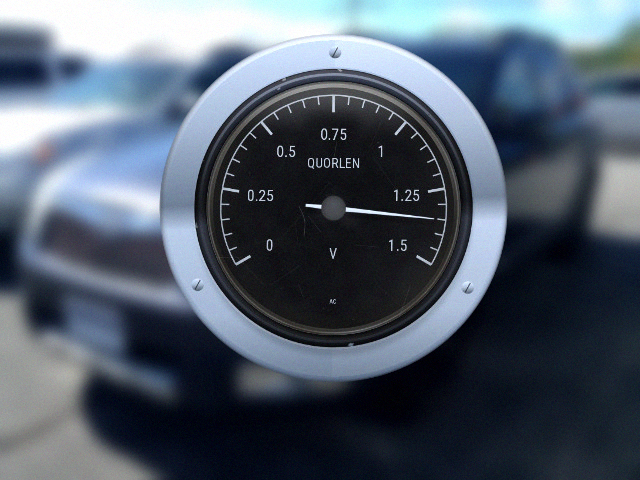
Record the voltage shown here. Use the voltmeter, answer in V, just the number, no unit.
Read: 1.35
